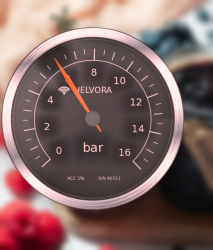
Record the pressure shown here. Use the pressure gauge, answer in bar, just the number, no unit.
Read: 6
